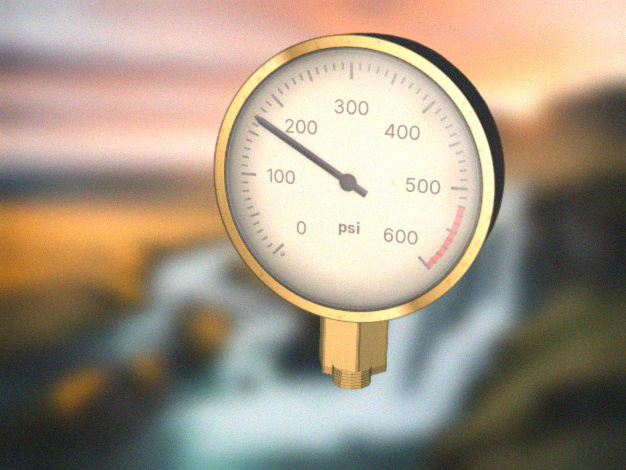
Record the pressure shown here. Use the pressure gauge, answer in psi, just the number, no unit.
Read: 170
